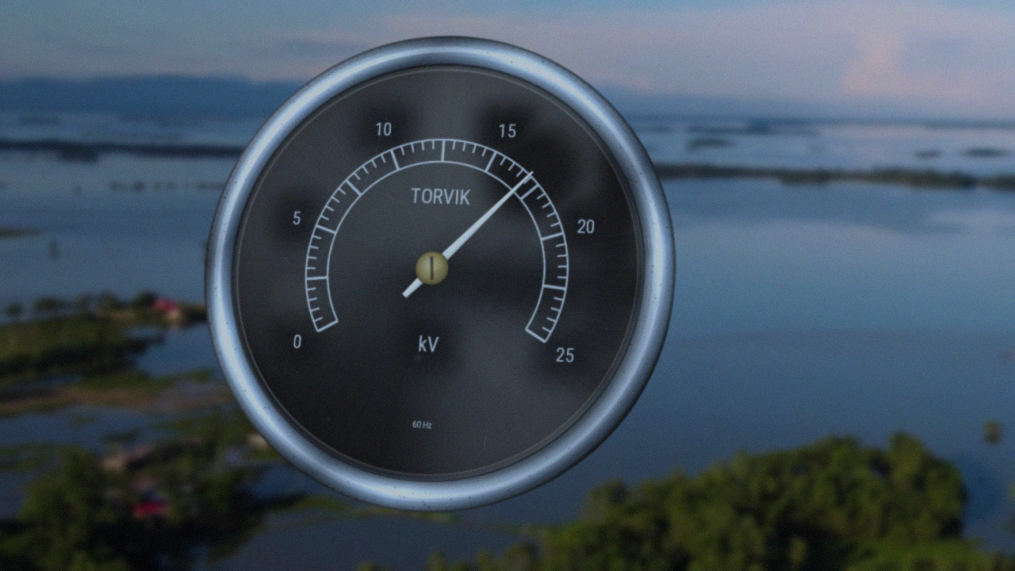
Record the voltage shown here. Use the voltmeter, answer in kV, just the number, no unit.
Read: 17
